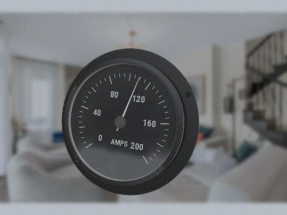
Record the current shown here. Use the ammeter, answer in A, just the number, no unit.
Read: 110
